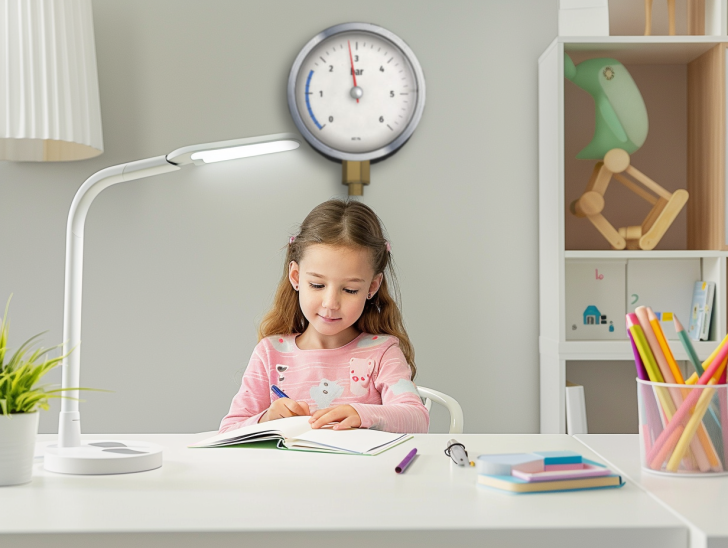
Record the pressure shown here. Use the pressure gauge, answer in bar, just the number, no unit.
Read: 2.8
